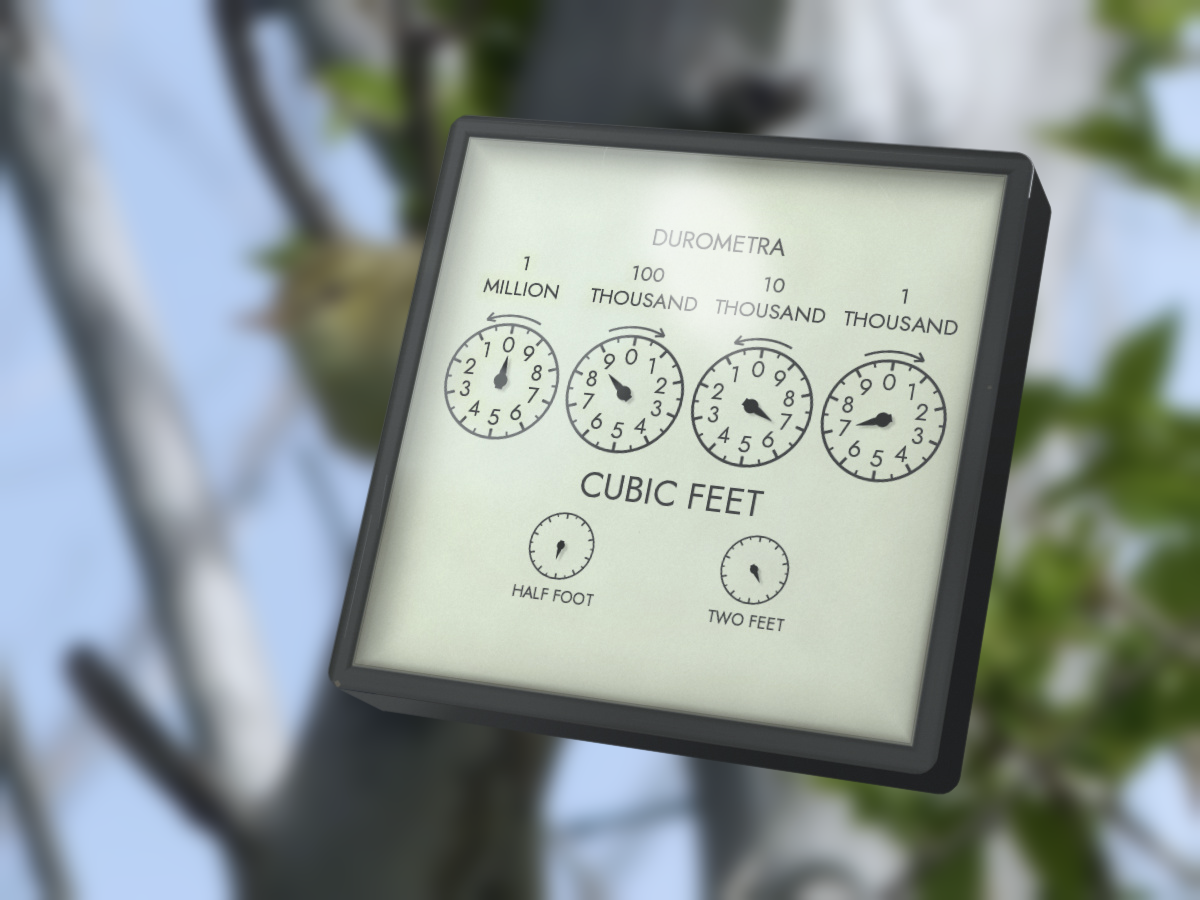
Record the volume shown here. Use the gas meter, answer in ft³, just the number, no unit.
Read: 986700
